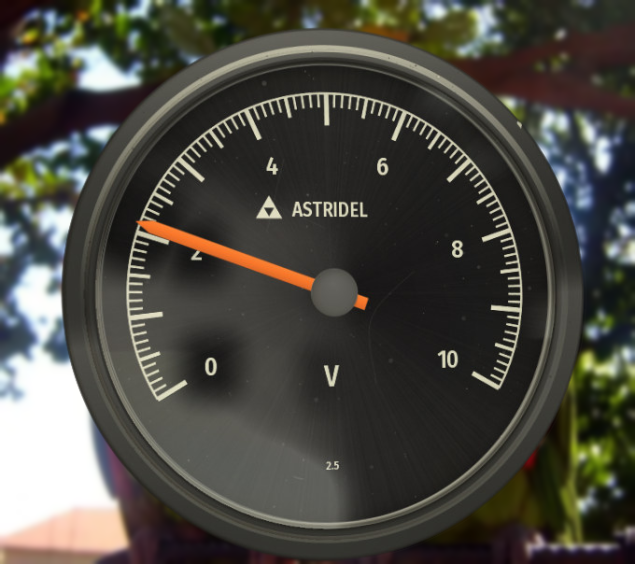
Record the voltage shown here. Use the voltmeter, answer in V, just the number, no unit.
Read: 2.1
